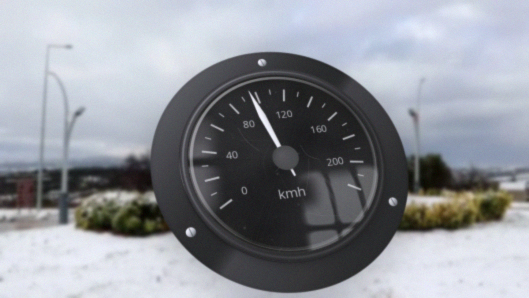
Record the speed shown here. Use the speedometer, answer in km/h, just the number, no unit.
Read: 95
